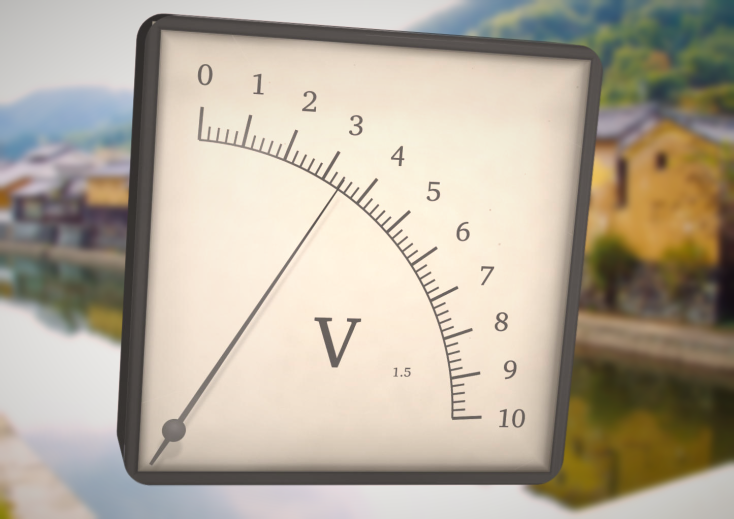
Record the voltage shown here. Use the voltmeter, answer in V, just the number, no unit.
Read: 3.4
